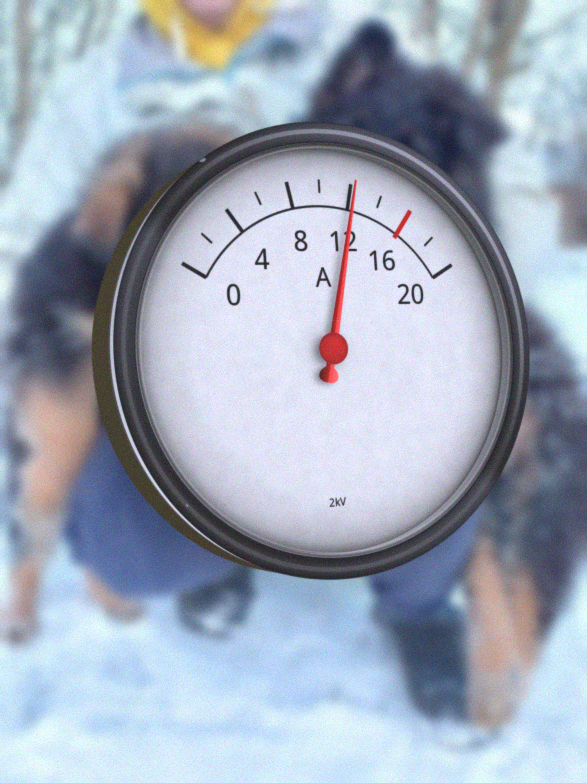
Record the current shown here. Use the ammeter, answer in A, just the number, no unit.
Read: 12
